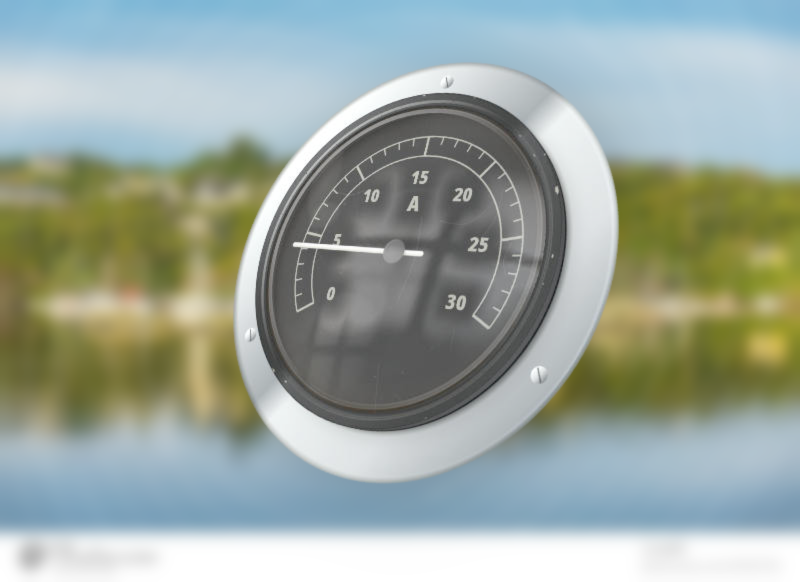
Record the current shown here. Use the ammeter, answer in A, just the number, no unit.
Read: 4
